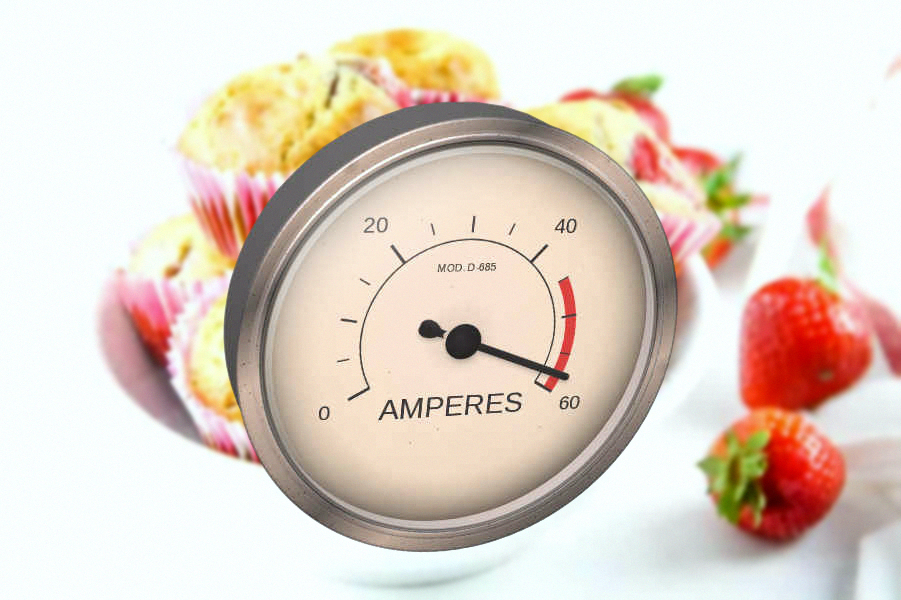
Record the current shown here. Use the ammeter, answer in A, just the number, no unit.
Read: 57.5
